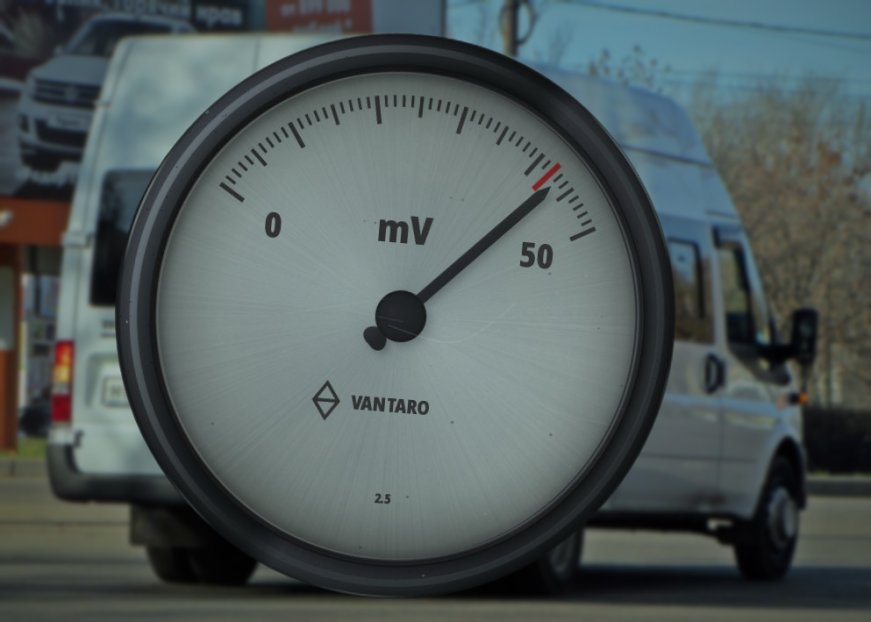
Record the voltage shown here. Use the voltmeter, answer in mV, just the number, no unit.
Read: 43
